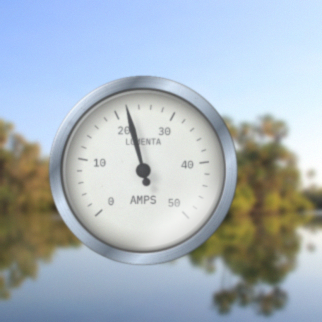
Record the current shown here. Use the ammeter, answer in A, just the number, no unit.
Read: 22
